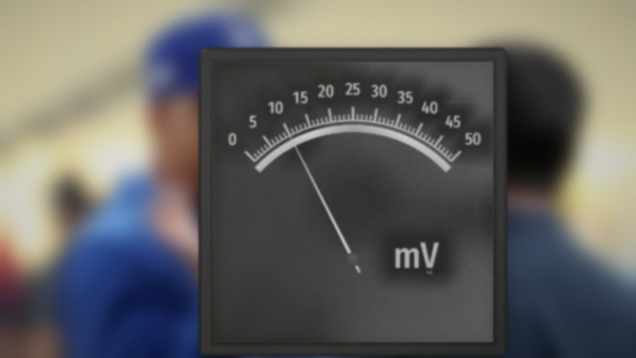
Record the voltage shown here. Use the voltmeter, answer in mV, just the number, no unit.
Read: 10
